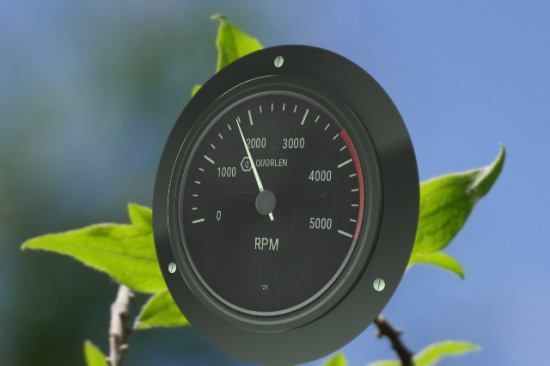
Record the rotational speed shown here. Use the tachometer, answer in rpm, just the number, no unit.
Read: 1800
